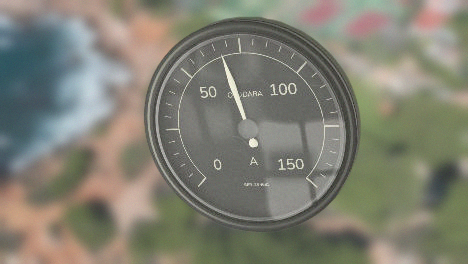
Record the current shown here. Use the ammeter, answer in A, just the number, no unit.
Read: 67.5
